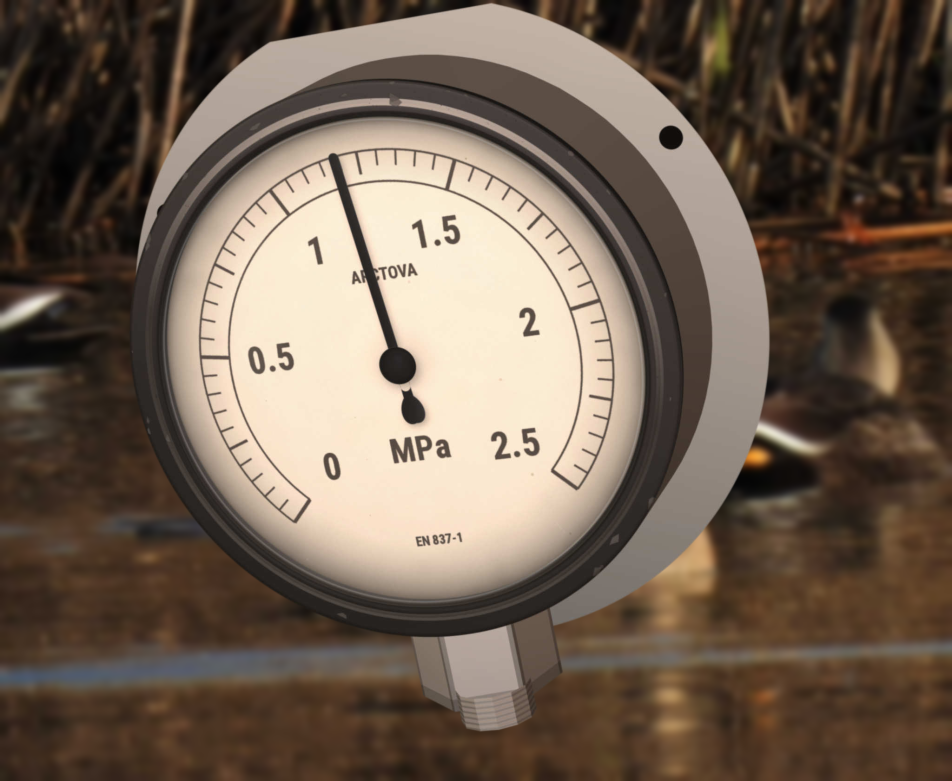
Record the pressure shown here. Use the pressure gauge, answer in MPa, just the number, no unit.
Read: 1.2
